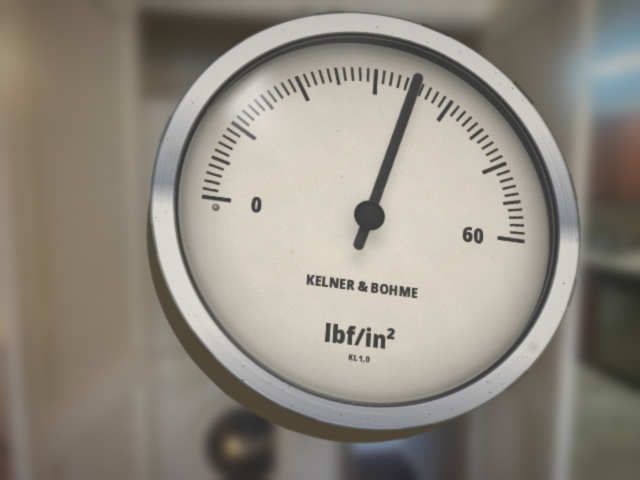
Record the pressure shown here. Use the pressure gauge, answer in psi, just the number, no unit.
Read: 35
